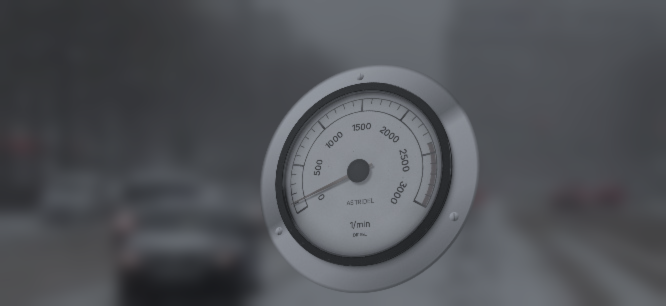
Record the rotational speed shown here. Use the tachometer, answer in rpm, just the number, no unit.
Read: 100
